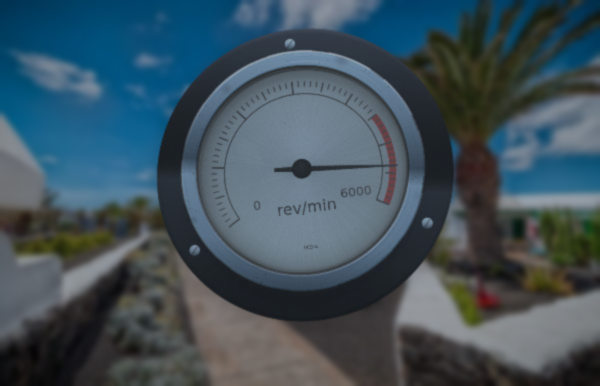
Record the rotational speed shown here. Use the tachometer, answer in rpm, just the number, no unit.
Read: 5400
